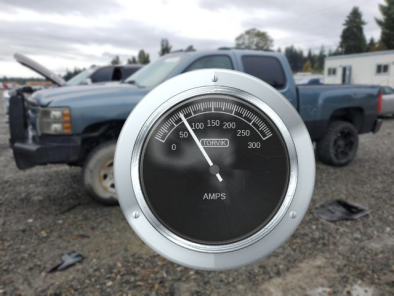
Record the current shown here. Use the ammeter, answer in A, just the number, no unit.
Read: 75
